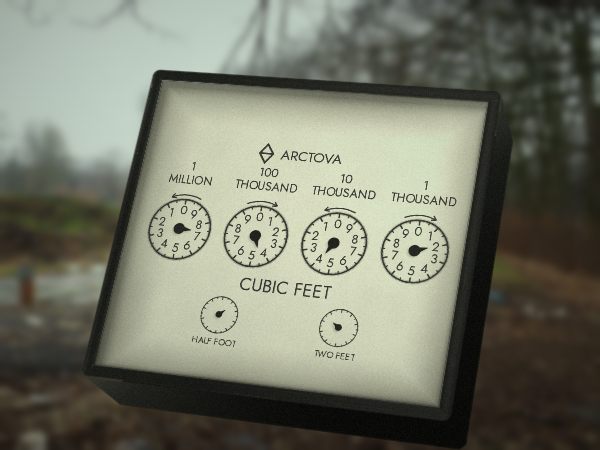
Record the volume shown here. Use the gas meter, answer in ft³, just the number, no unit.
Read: 744200
